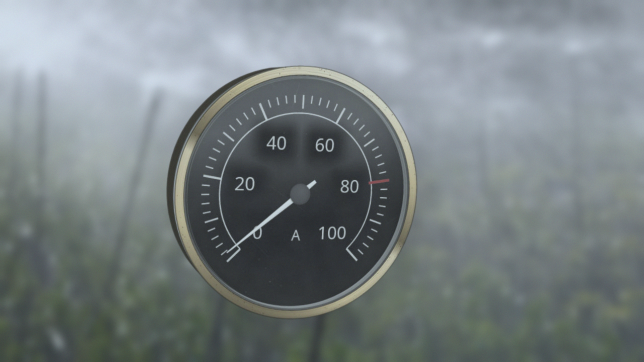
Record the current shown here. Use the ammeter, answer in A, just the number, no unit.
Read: 2
